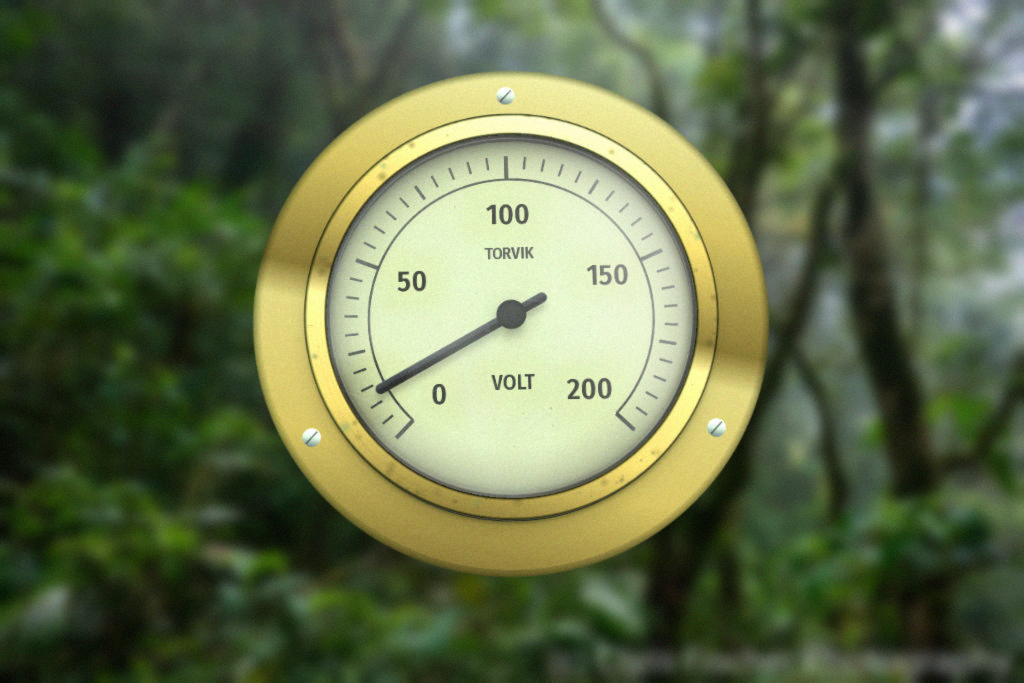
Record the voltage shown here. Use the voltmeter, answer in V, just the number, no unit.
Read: 12.5
